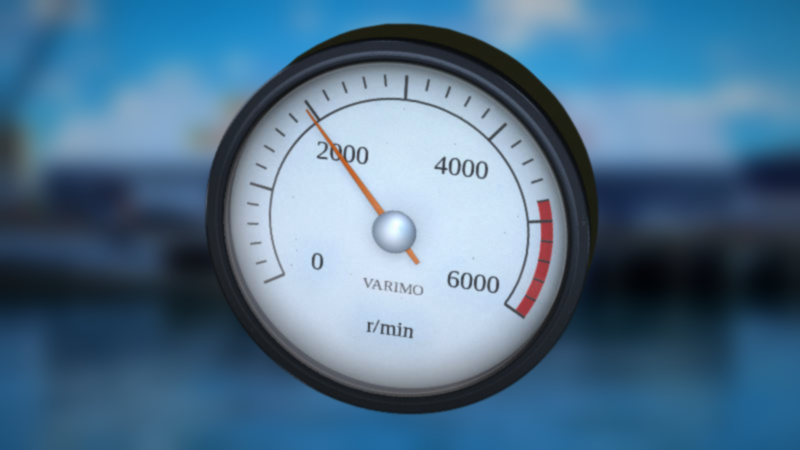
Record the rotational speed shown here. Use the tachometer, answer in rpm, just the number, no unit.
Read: 2000
